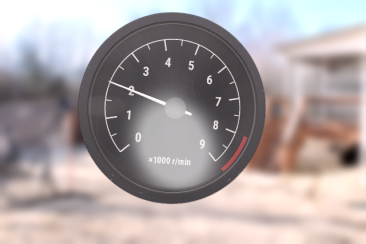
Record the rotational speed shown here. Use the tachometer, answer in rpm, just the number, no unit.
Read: 2000
